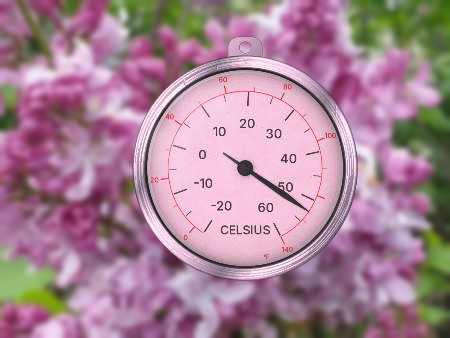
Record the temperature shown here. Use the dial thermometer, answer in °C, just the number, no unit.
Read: 52.5
